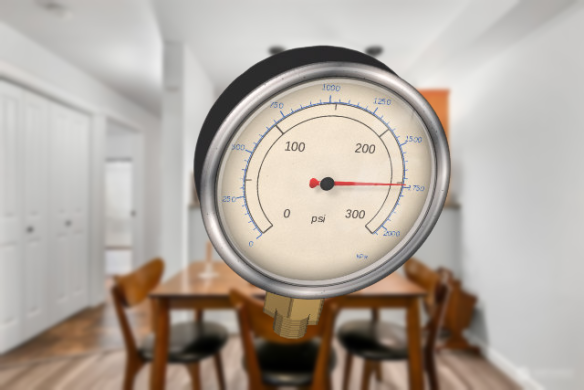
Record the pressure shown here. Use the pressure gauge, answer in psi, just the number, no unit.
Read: 250
